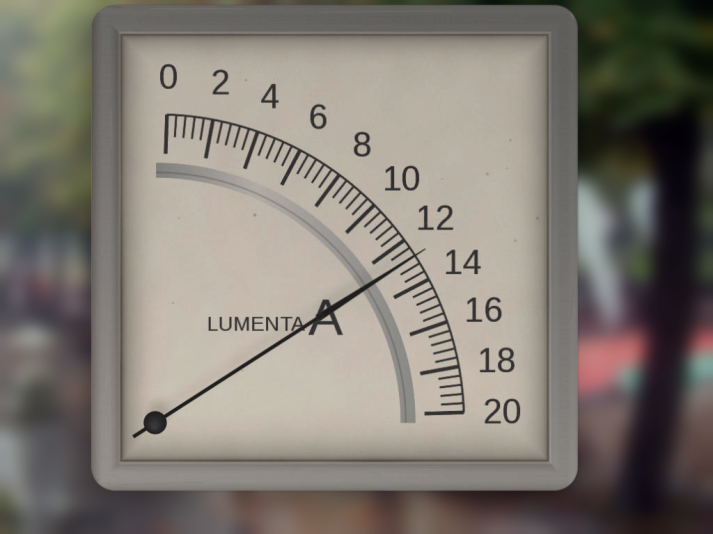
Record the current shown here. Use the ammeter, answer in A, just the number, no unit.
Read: 12.8
